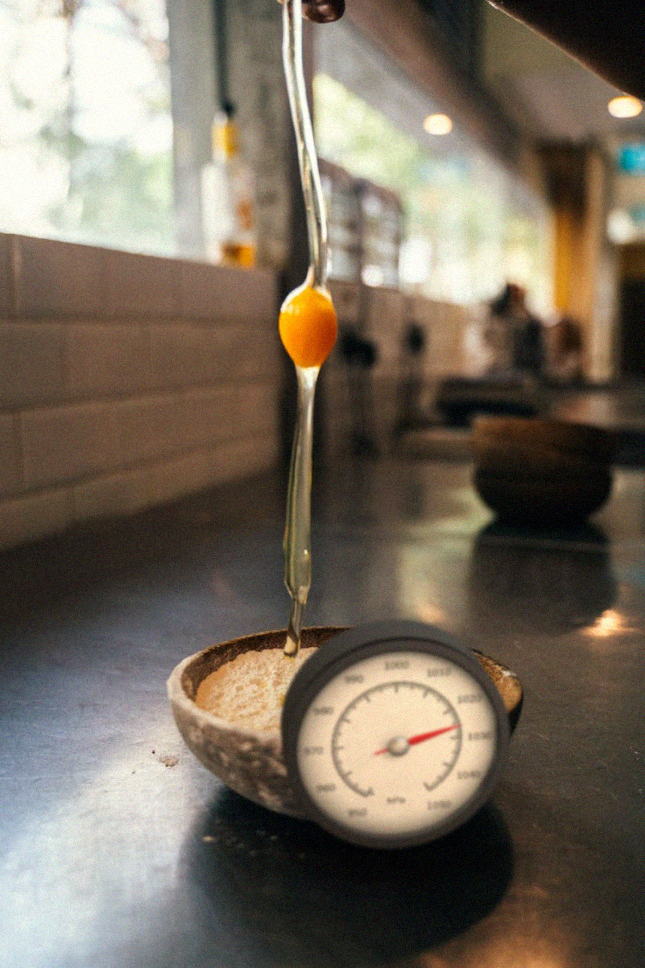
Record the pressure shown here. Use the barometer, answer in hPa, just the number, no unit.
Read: 1025
